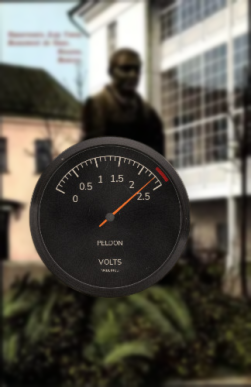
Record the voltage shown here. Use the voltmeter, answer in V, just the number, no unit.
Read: 2.3
